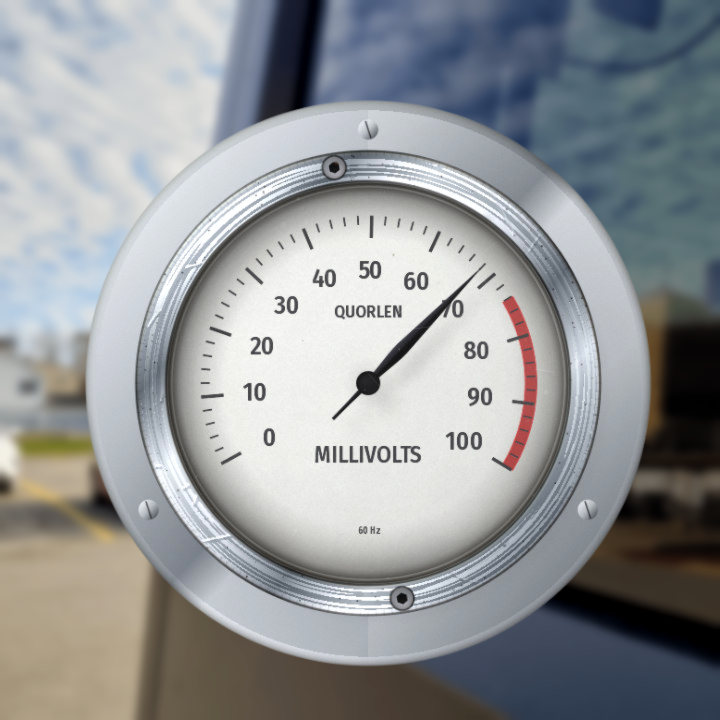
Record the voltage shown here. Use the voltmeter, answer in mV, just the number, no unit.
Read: 68
